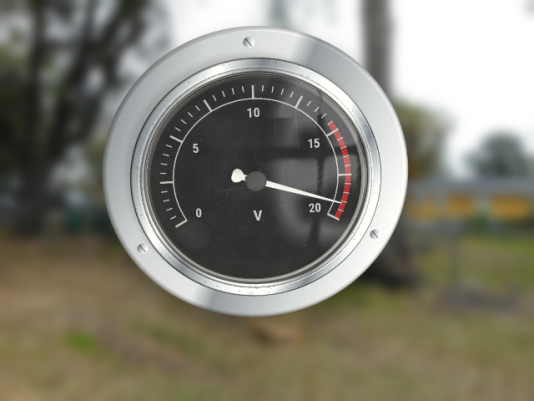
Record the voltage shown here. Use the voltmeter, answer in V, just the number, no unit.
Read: 19
